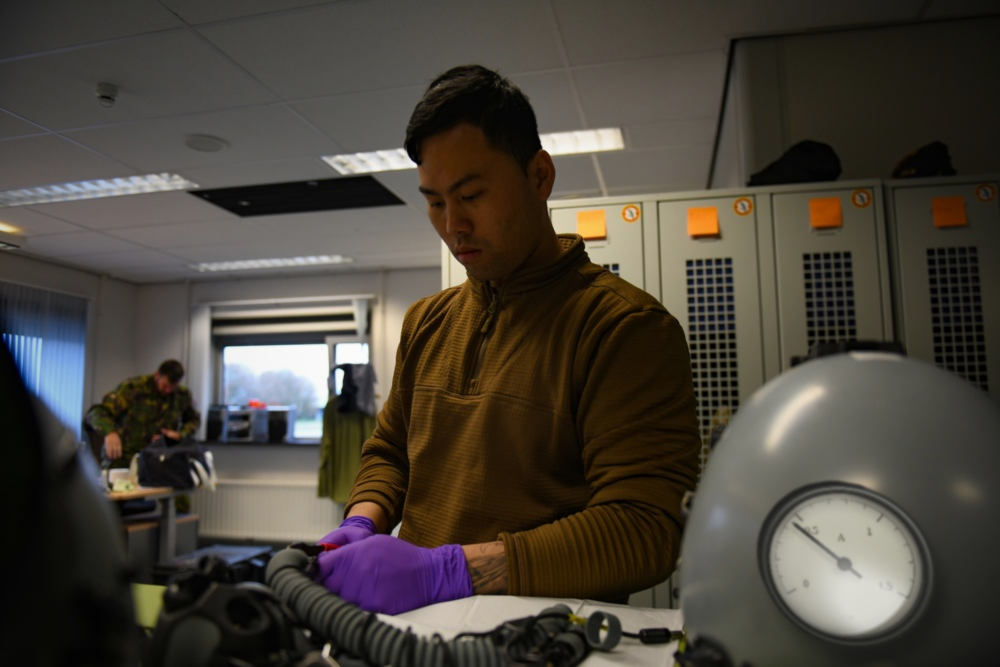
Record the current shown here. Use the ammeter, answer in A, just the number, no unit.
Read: 0.45
